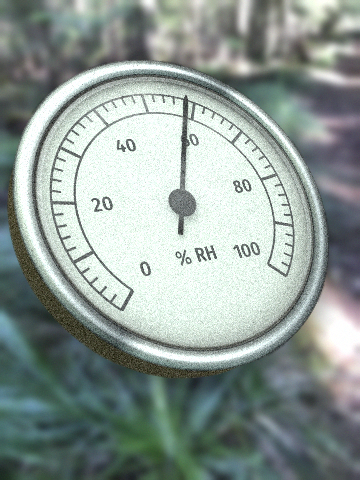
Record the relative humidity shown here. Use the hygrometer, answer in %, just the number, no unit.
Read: 58
